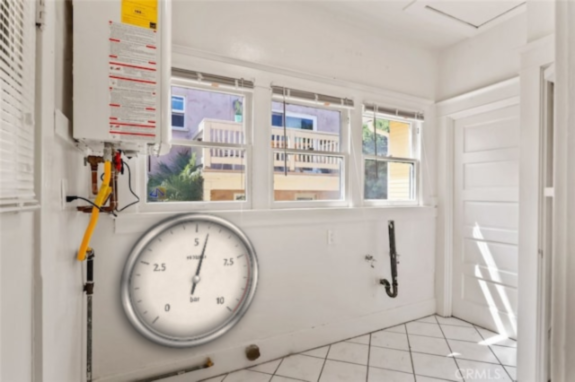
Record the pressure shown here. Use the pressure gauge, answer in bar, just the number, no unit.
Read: 5.5
